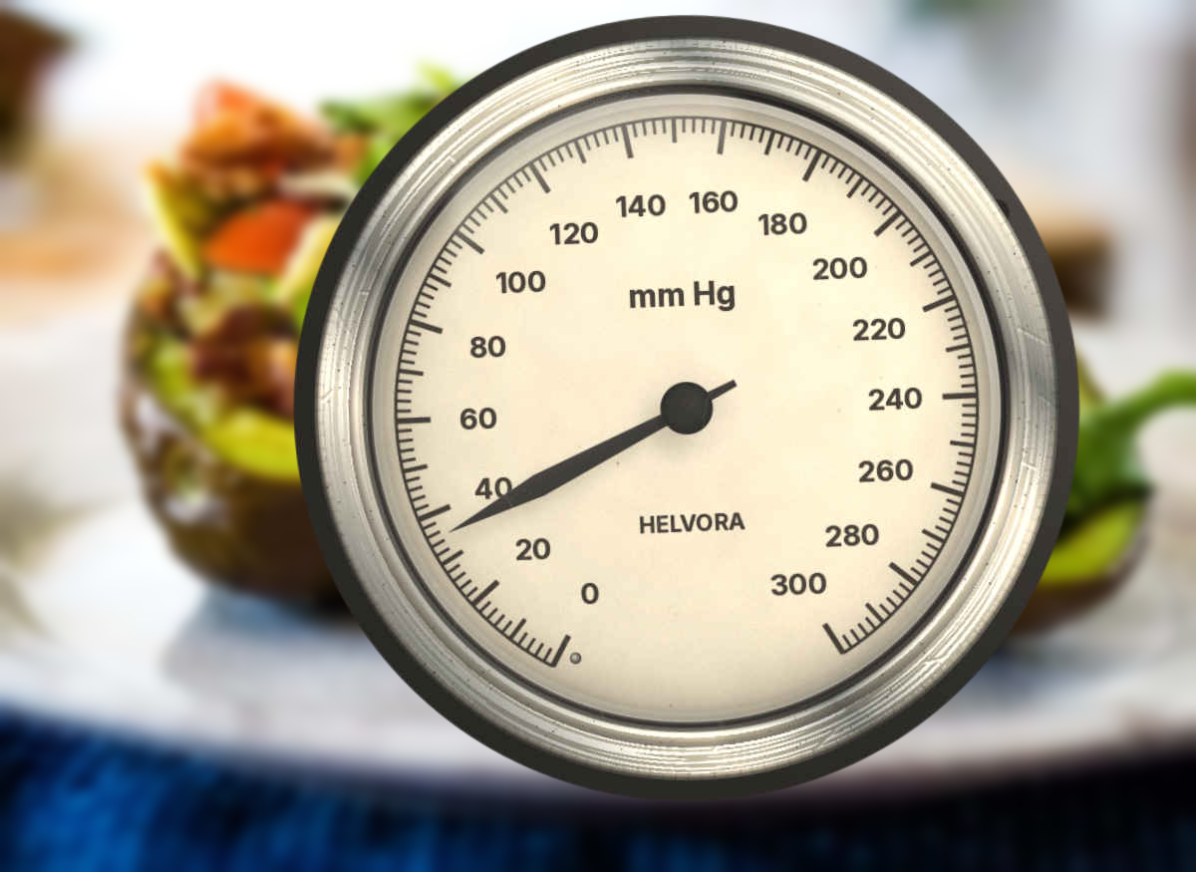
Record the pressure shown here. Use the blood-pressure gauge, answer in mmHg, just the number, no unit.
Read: 35
